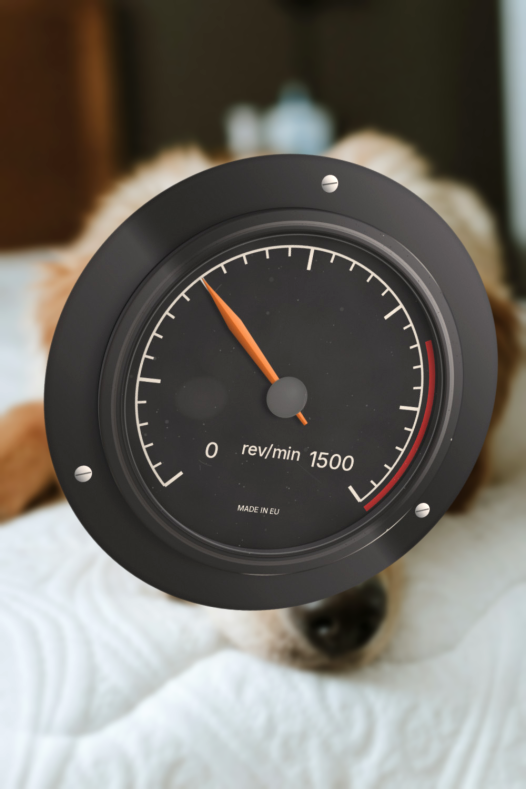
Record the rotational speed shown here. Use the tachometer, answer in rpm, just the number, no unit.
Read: 500
